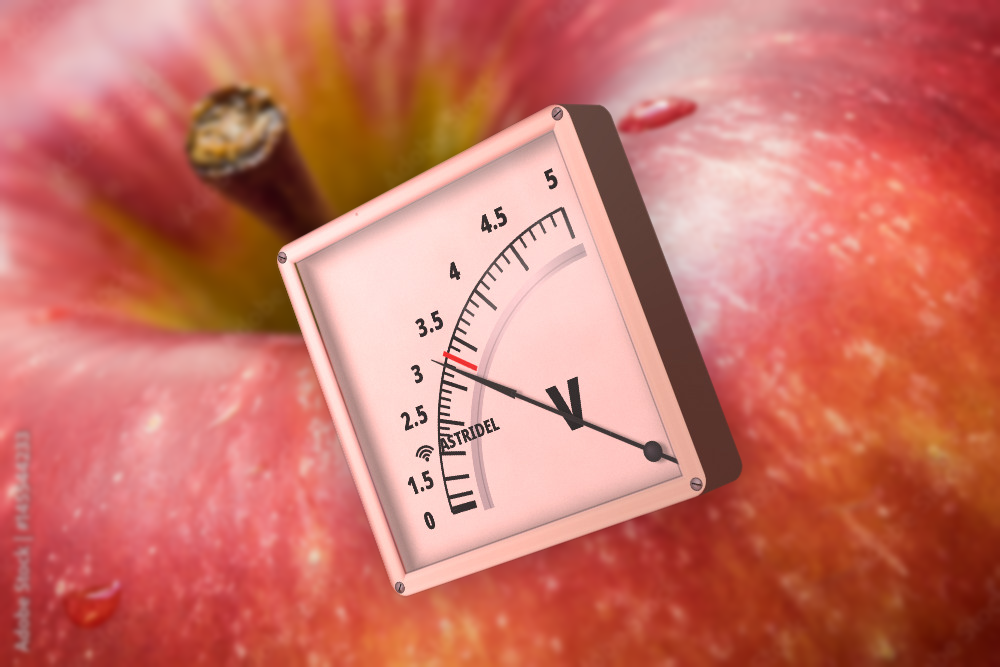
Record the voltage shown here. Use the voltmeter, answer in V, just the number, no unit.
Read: 3.2
